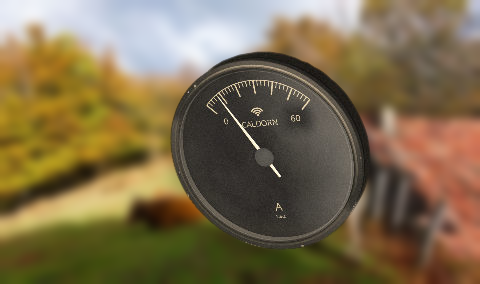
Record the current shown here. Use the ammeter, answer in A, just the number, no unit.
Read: 10
